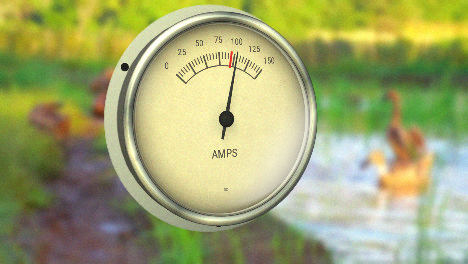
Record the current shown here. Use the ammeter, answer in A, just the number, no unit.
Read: 100
